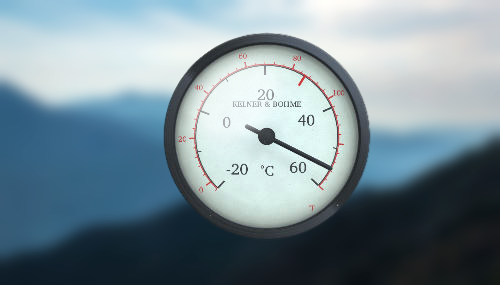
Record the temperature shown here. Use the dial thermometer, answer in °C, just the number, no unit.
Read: 55
